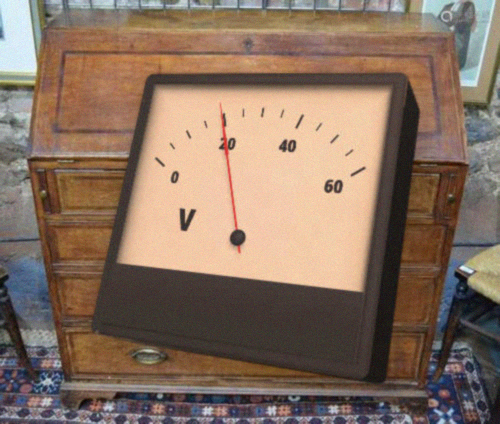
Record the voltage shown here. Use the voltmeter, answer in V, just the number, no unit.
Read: 20
